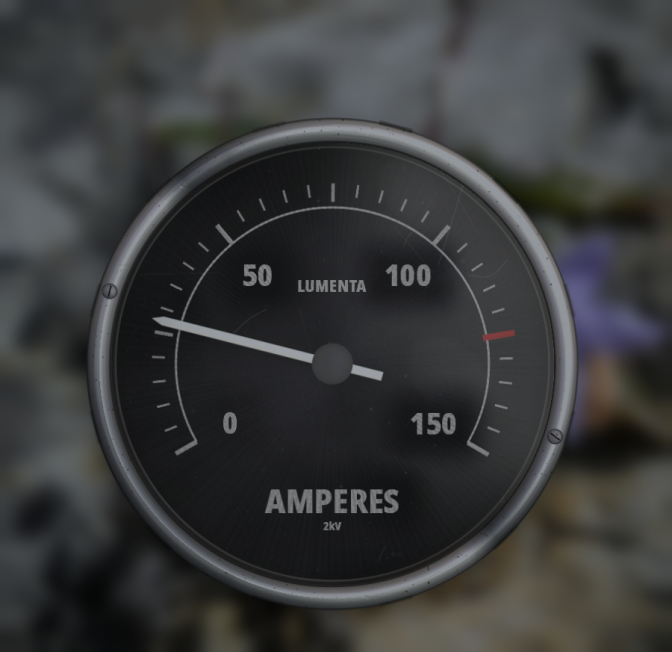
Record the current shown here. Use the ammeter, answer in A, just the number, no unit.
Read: 27.5
